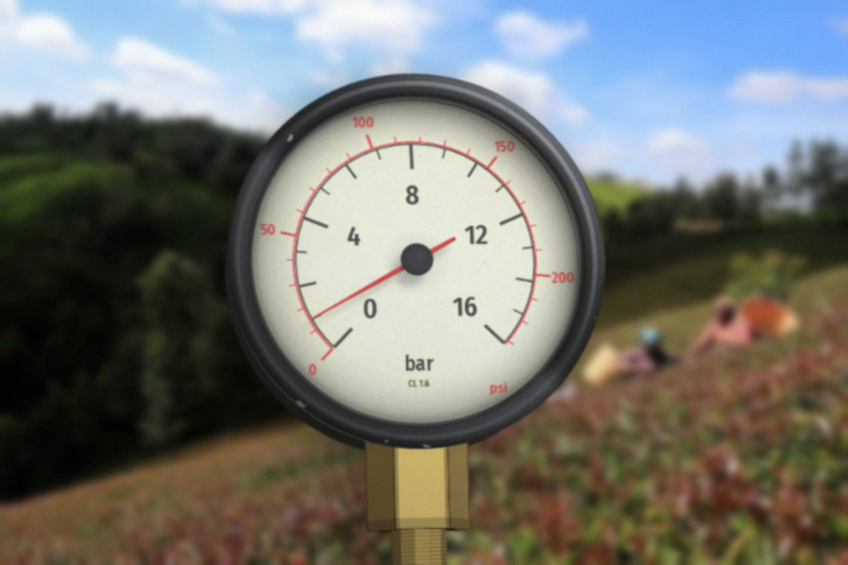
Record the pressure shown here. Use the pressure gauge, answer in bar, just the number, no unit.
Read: 1
